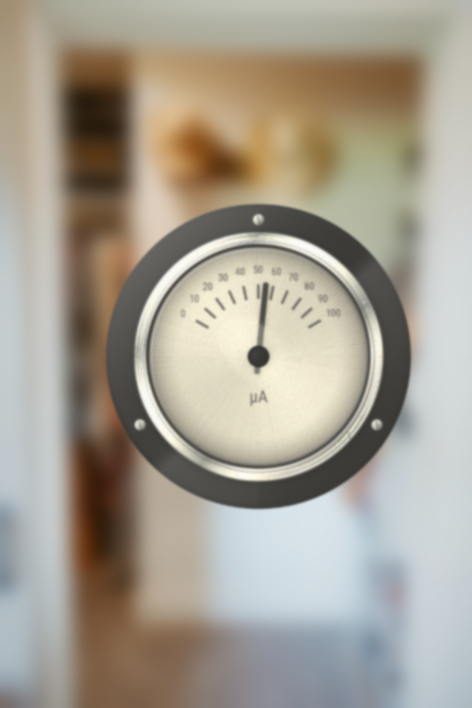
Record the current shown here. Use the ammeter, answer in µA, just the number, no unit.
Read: 55
